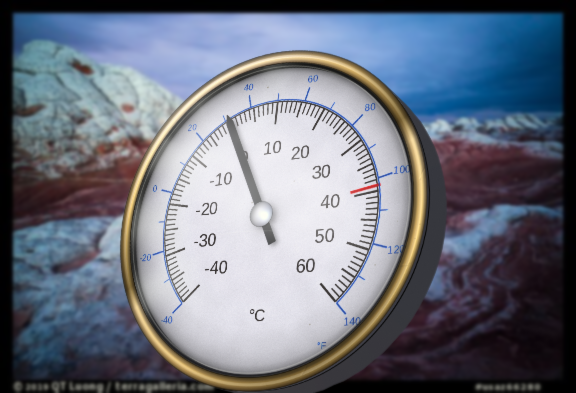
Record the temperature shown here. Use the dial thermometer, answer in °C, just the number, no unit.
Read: 0
